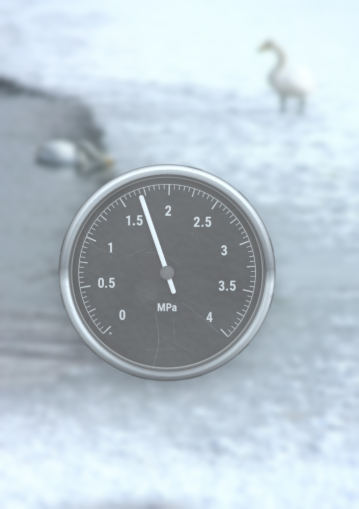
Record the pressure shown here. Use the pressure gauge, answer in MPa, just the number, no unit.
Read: 1.7
